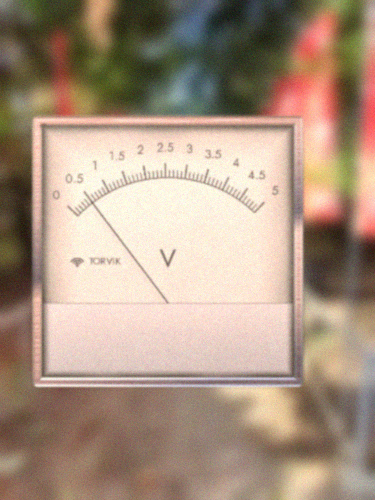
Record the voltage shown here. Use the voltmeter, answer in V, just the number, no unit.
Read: 0.5
